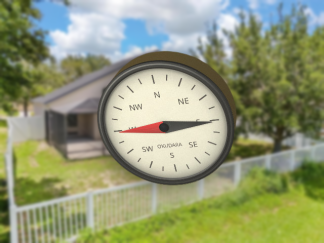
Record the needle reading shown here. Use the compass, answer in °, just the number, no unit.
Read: 270
